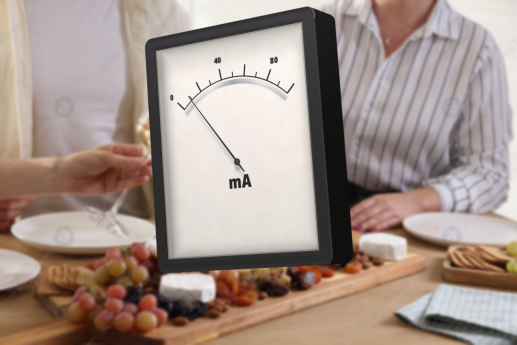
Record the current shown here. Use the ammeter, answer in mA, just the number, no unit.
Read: 10
